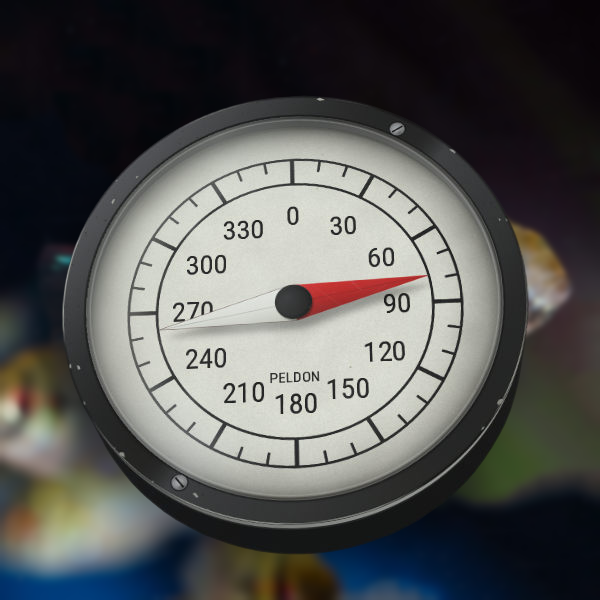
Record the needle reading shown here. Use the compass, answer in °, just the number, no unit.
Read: 80
